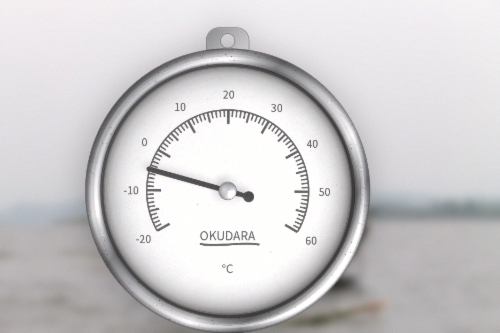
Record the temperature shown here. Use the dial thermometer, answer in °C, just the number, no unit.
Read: -5
